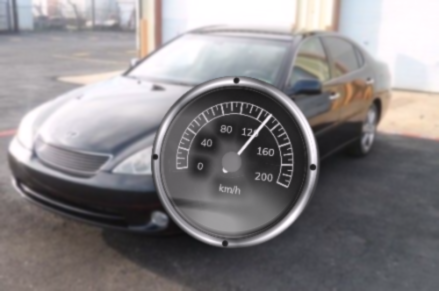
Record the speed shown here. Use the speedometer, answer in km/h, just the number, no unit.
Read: 130
